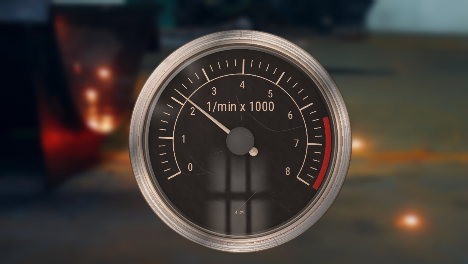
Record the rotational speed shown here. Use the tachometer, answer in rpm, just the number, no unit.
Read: 2200
